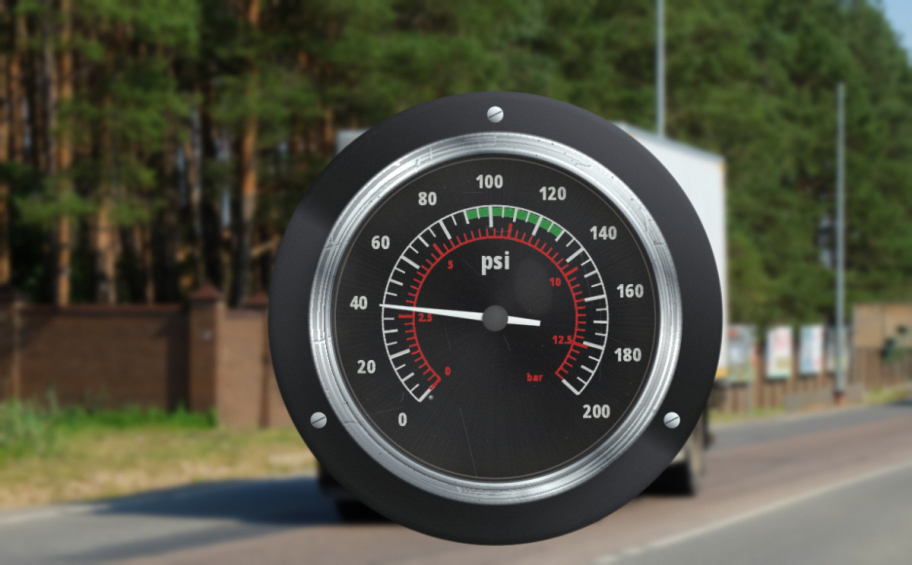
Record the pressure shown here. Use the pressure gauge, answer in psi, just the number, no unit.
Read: 40
